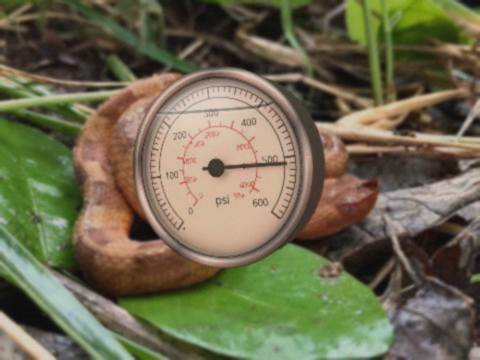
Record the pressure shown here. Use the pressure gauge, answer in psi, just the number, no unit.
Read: 510
